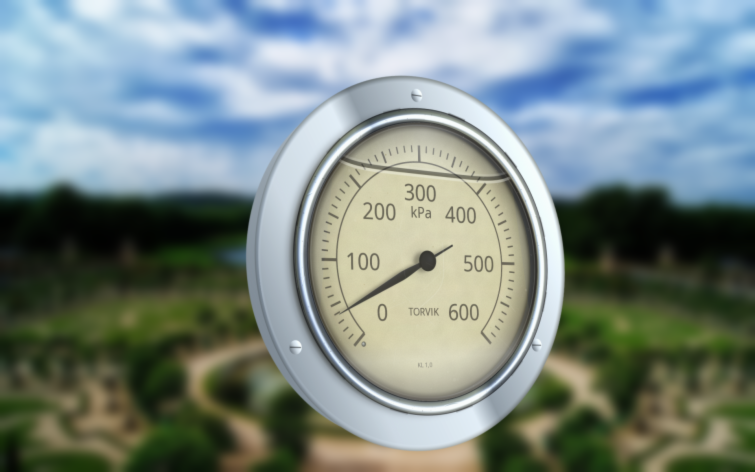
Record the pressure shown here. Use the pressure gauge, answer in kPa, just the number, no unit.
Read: 40
